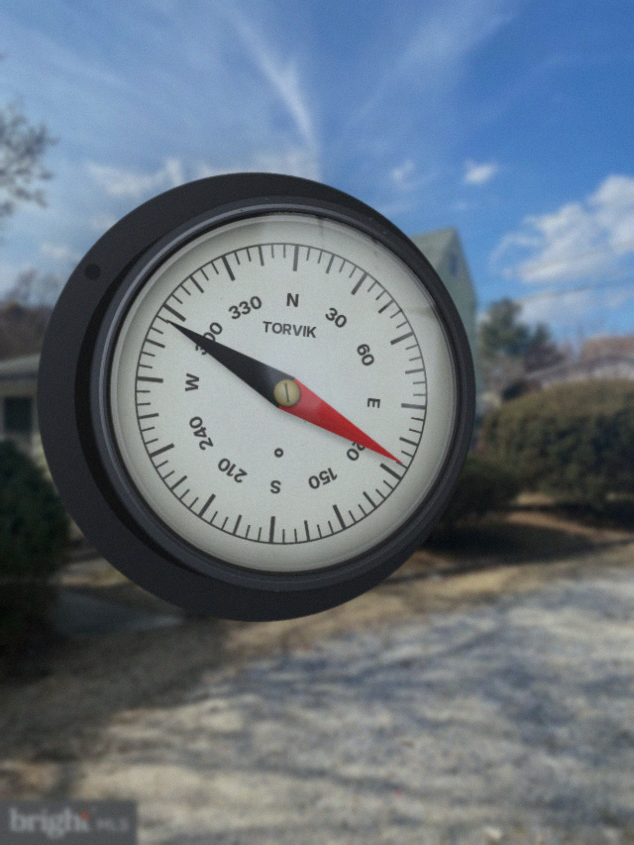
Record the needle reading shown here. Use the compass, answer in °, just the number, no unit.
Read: 115
